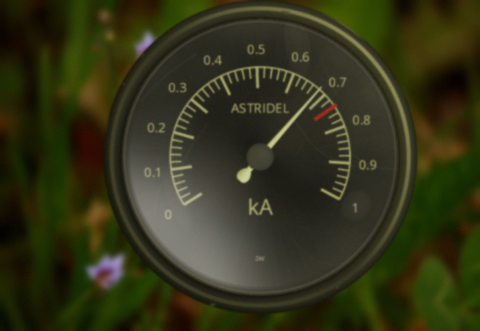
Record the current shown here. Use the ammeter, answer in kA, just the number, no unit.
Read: 0.68
